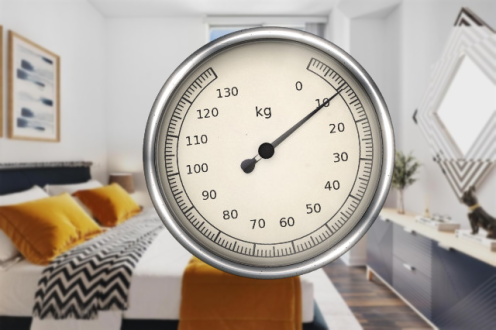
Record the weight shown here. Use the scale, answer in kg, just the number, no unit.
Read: 11
